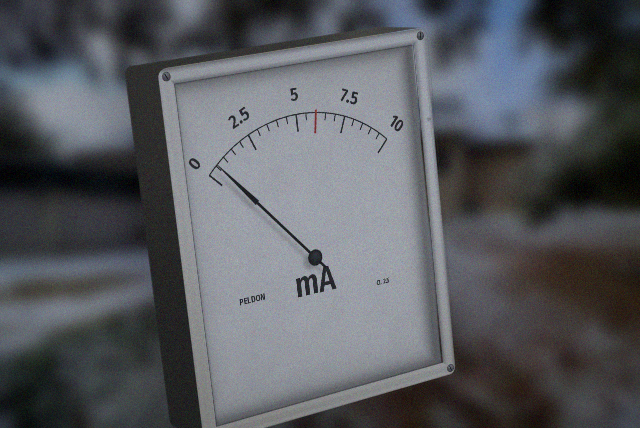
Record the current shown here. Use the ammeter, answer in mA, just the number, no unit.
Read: 0.5
